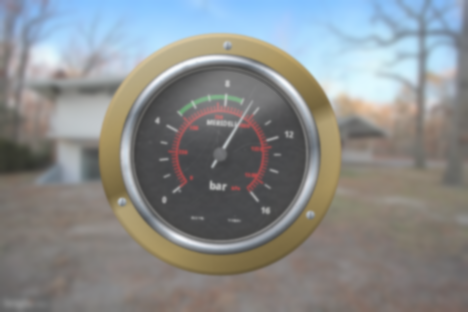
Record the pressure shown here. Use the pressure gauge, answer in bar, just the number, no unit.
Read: 9.5
